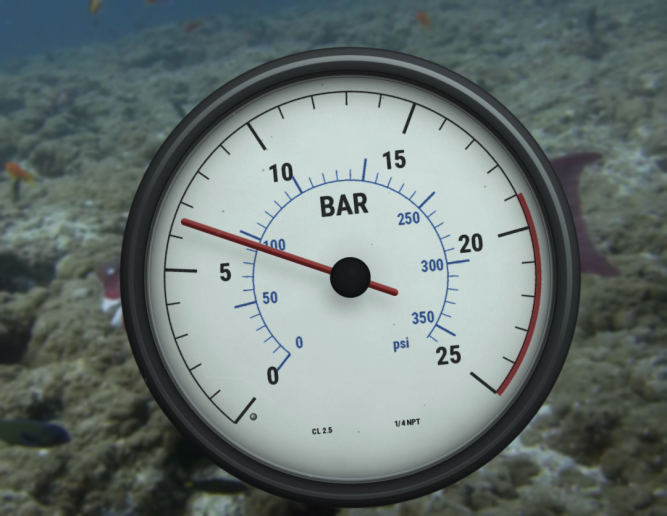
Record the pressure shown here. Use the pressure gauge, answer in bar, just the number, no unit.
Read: 6.5
